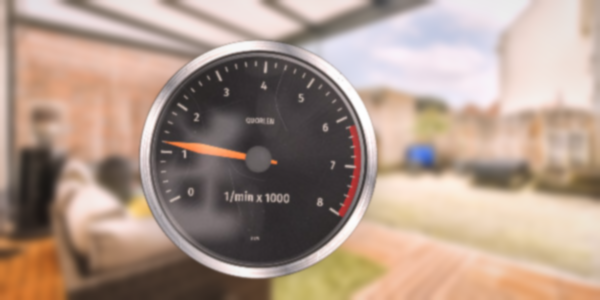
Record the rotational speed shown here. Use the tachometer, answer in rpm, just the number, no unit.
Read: 1200
